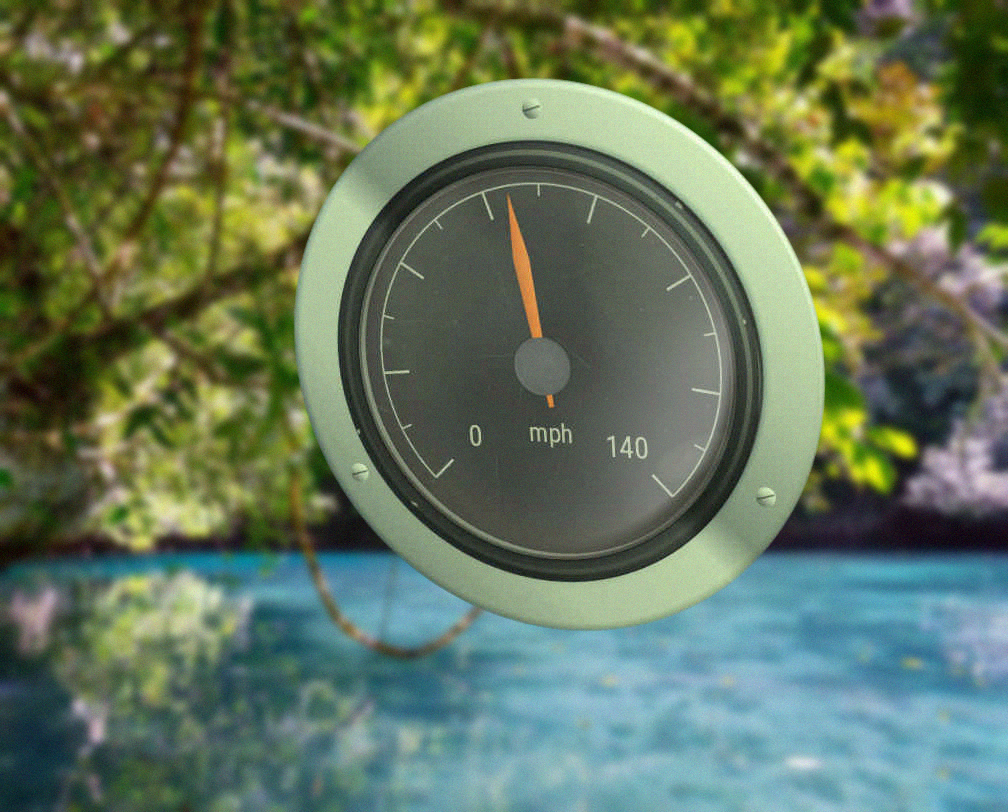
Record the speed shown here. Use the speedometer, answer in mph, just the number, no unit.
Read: 65
